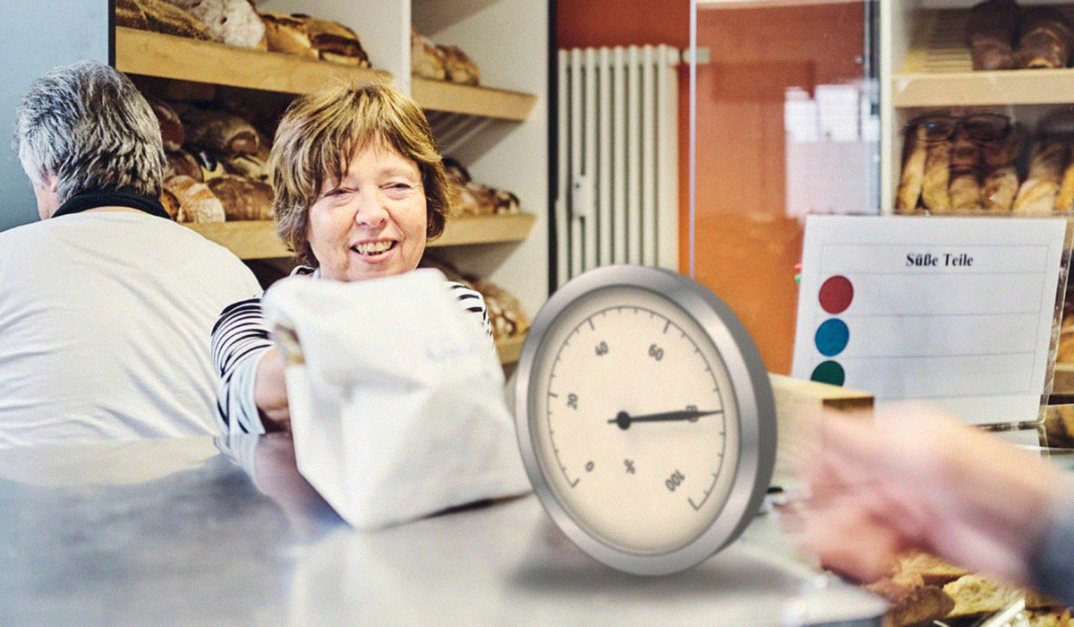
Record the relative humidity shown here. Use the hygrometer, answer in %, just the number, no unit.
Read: 80
